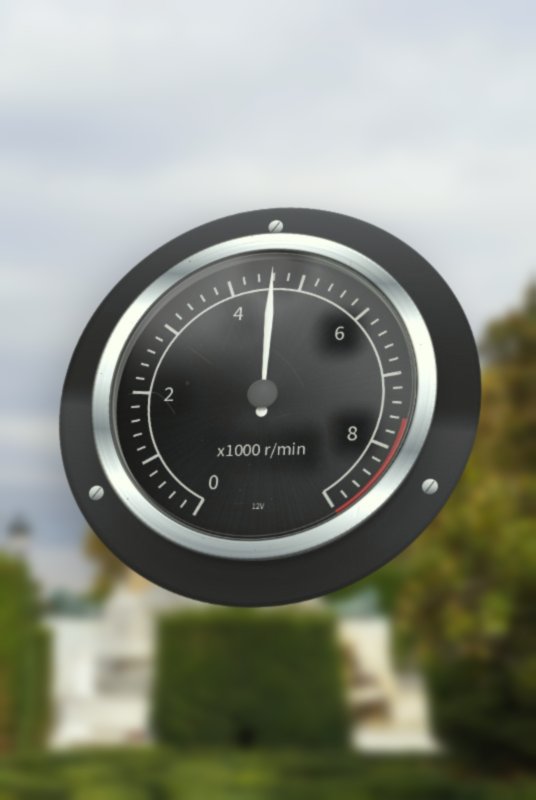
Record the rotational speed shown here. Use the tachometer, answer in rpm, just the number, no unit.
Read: 4600
